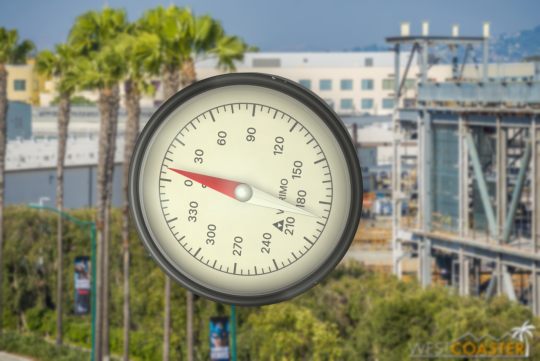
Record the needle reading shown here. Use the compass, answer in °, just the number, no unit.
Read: 10
